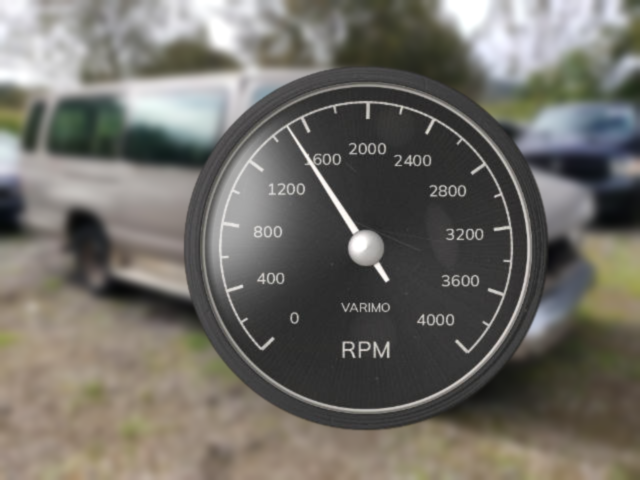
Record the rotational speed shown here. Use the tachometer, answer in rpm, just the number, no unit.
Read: 1500
